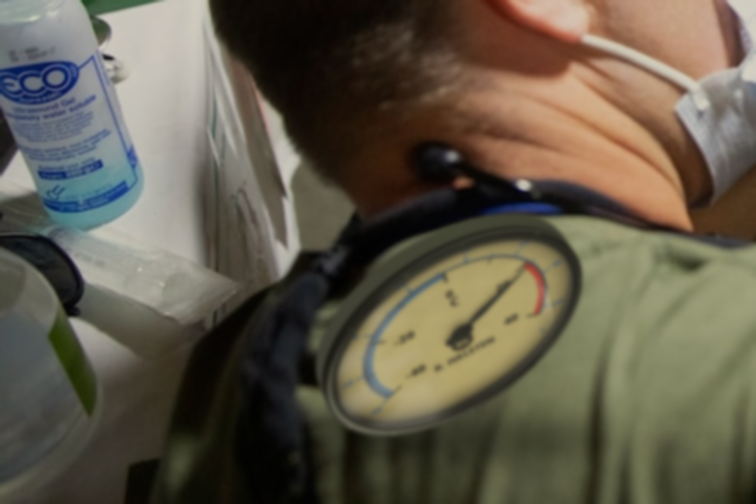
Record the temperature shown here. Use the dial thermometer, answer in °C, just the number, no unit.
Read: 20
